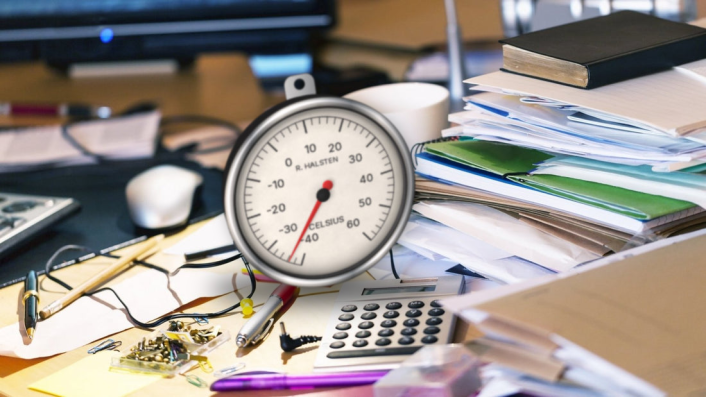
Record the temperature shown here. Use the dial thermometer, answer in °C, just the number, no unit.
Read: -36
